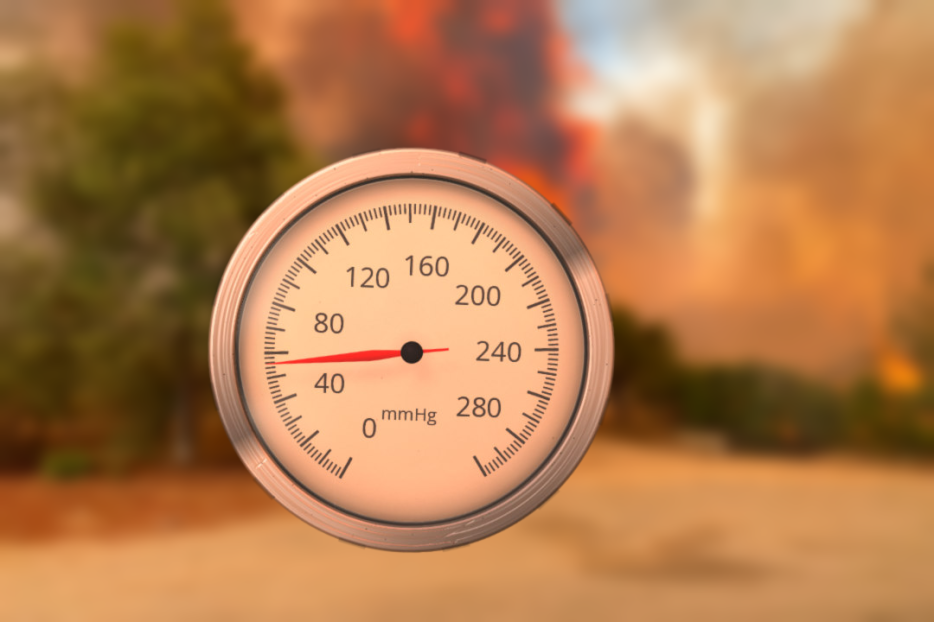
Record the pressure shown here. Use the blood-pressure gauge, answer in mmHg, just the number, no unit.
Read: 56
